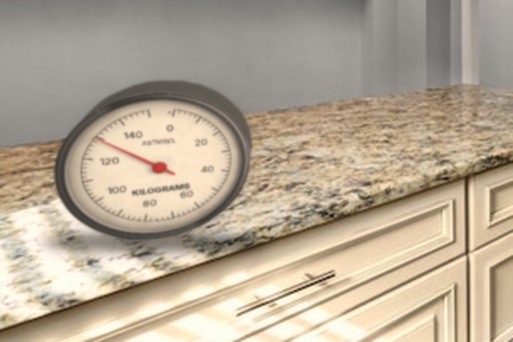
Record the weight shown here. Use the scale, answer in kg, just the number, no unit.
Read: 130
